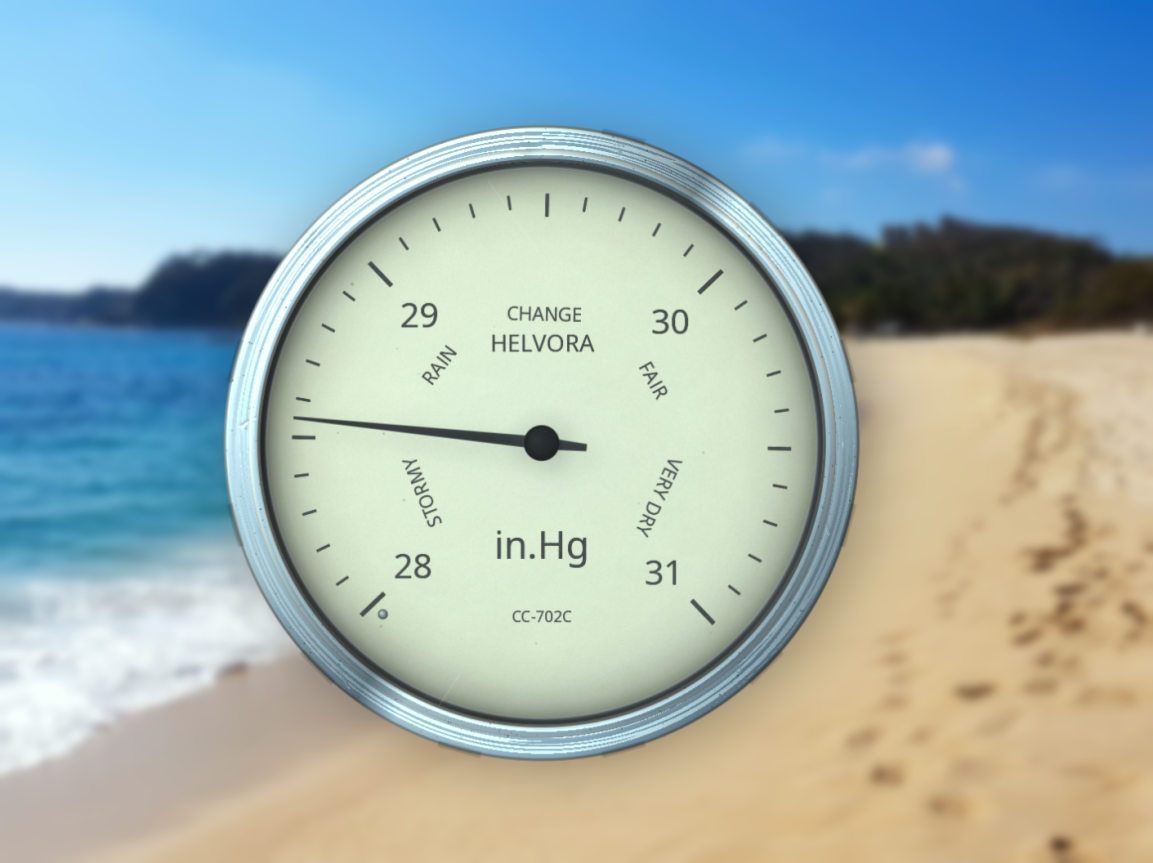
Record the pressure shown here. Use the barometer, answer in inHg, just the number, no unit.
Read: 28.55
